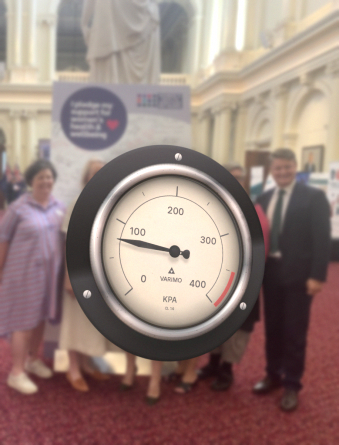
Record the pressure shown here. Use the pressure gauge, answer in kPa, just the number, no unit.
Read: 75
